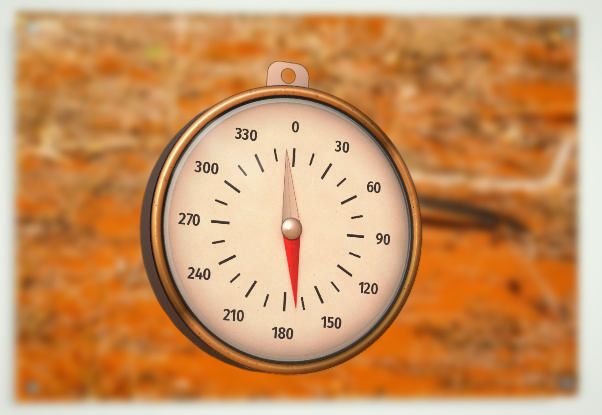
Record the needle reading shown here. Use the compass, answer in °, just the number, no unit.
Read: 172.5
